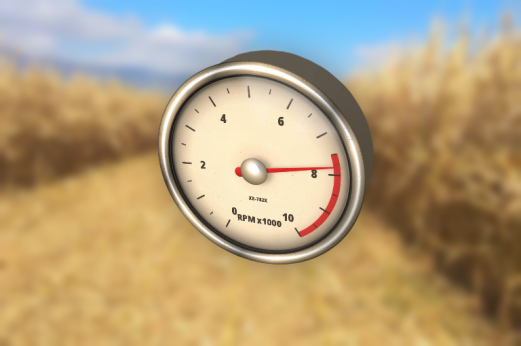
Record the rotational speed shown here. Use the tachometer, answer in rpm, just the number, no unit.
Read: 7750
